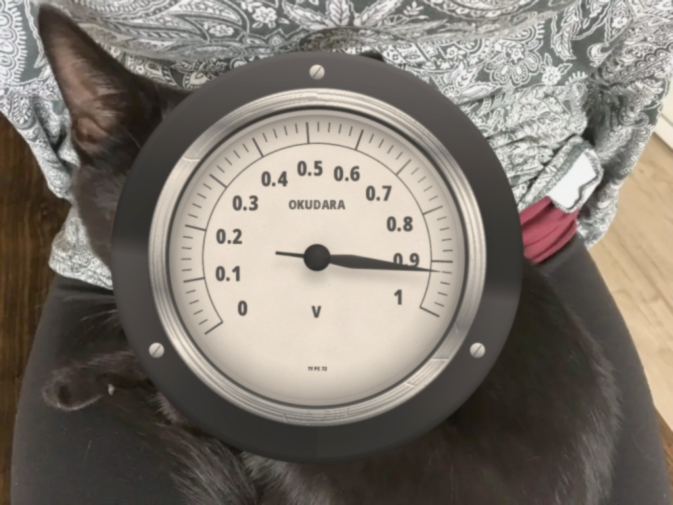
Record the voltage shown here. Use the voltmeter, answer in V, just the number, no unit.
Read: 0.92
